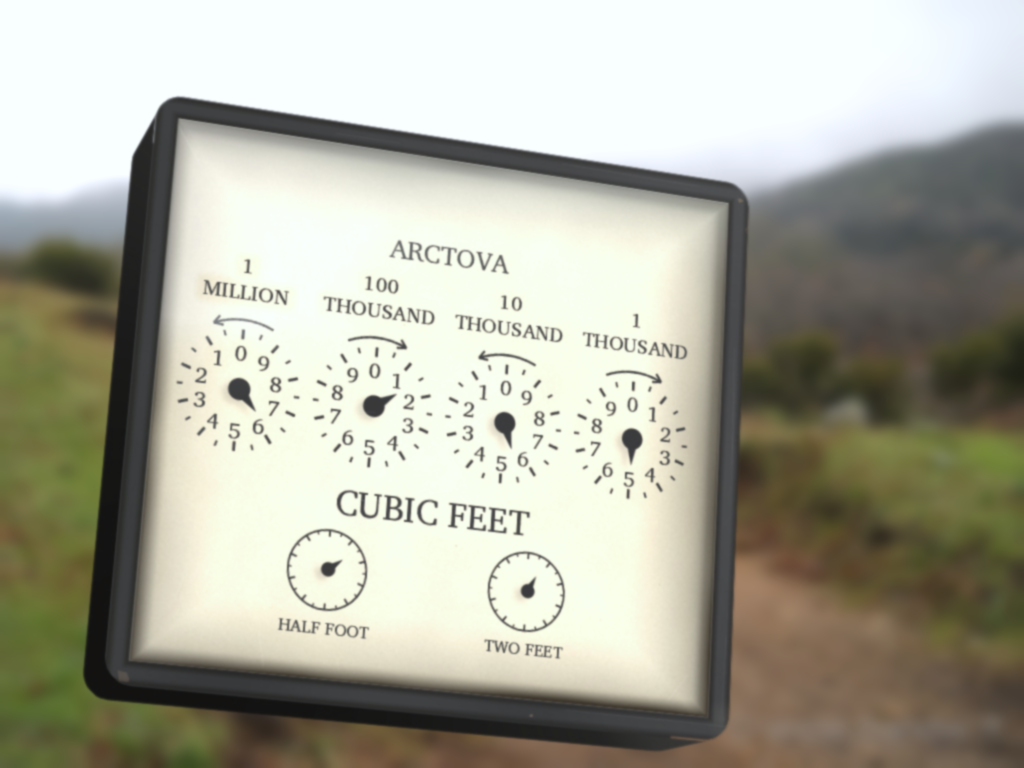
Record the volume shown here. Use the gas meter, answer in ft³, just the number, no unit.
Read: 615500
